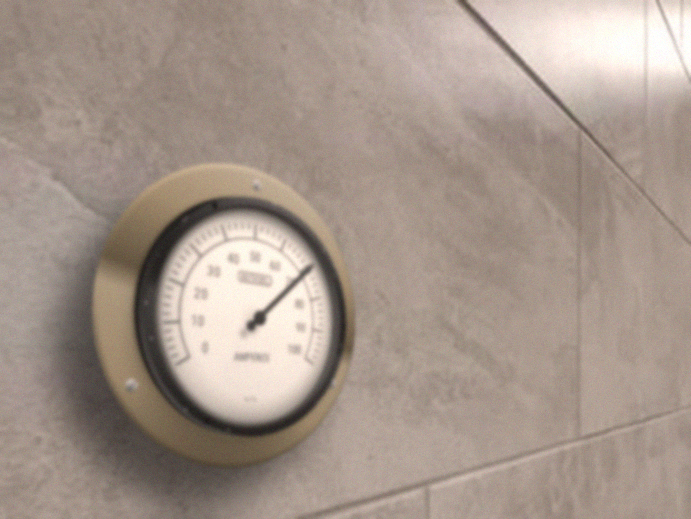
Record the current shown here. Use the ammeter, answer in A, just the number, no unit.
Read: 70
